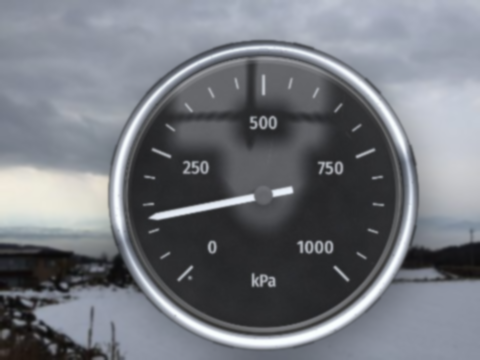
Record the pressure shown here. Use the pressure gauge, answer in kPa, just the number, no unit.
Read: 125
